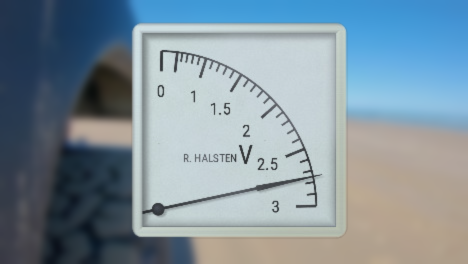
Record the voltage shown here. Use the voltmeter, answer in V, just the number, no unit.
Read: 2.75
